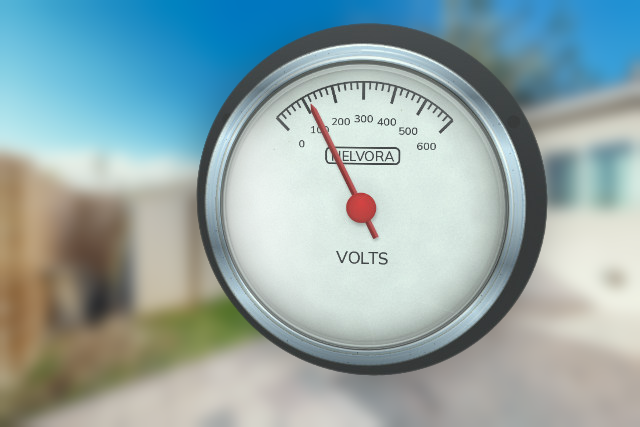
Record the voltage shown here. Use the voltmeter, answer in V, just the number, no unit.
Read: 120
